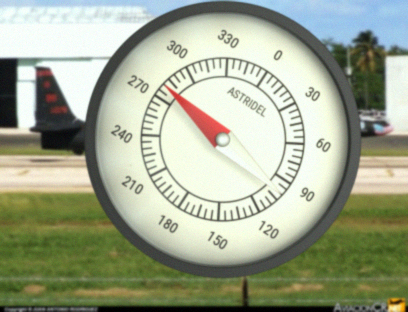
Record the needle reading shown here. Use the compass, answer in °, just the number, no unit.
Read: 280
